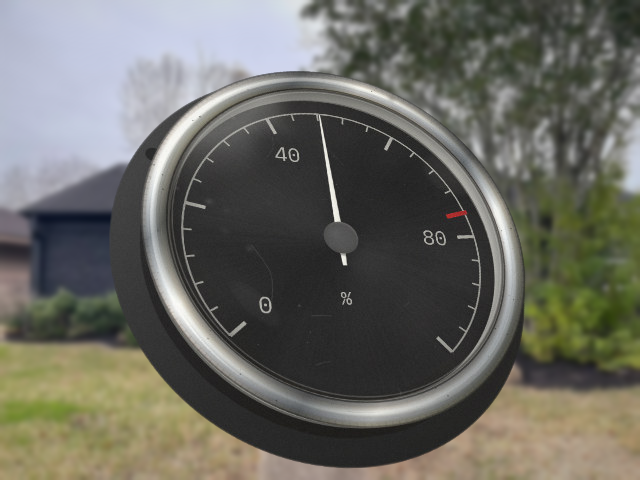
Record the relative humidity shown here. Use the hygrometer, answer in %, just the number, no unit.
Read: 48
